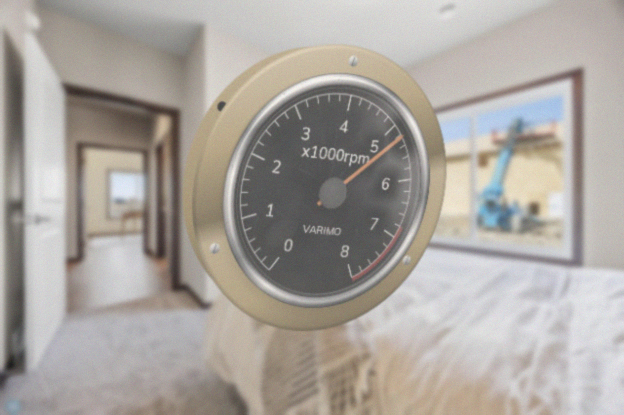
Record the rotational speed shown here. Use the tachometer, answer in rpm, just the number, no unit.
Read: 5200
